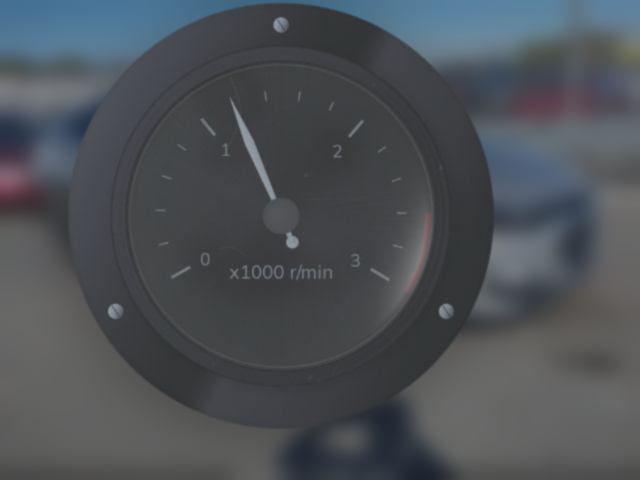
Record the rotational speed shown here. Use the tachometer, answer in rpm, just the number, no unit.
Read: 1200
